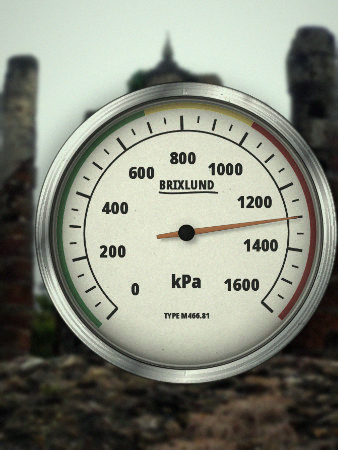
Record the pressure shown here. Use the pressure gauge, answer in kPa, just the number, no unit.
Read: 1300
